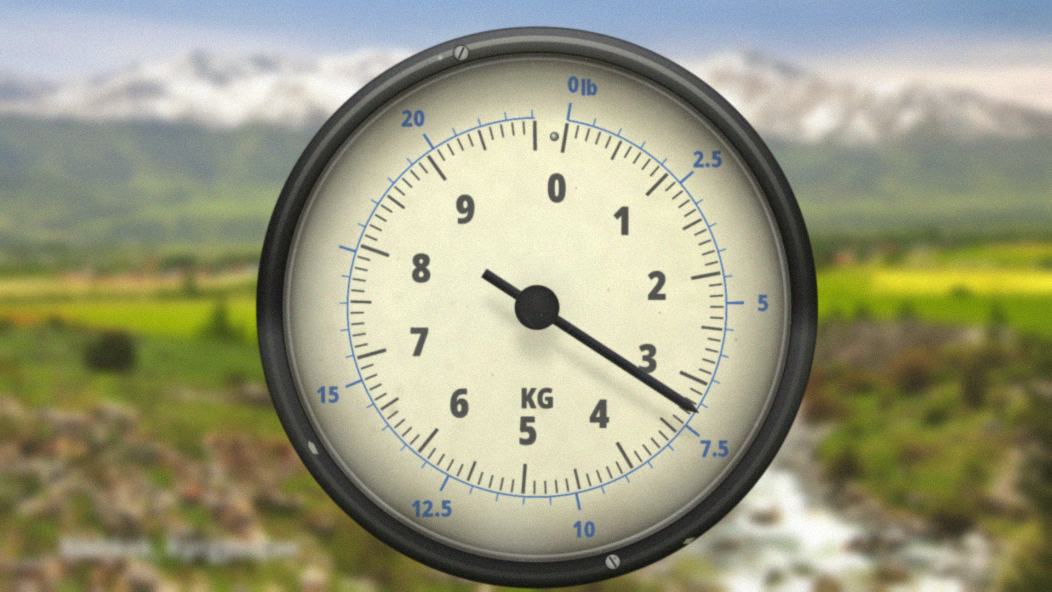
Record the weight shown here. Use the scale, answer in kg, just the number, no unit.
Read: 3.25
